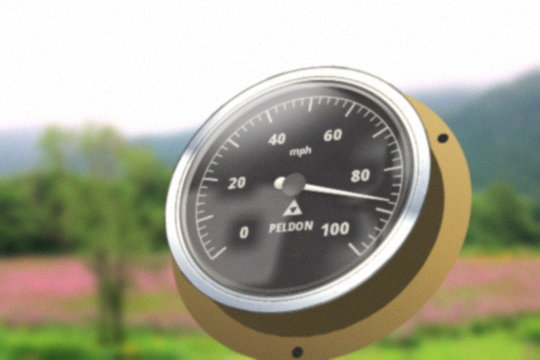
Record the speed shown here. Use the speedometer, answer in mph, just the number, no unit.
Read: 88
